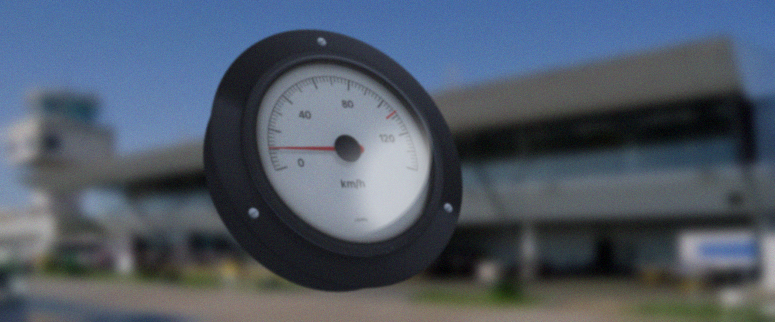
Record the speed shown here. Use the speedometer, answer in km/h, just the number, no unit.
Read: 10
